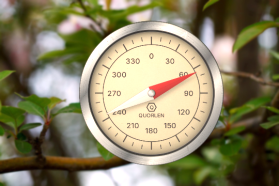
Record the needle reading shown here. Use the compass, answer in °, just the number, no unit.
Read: 65
